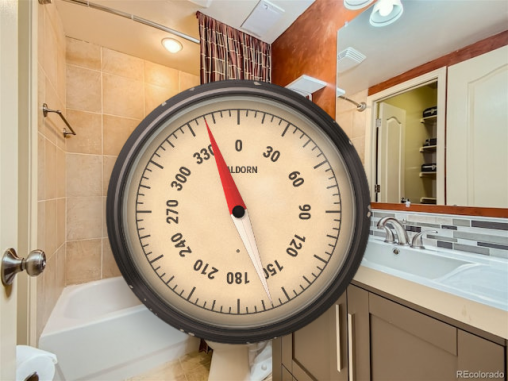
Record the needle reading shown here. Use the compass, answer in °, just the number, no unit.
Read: 340
